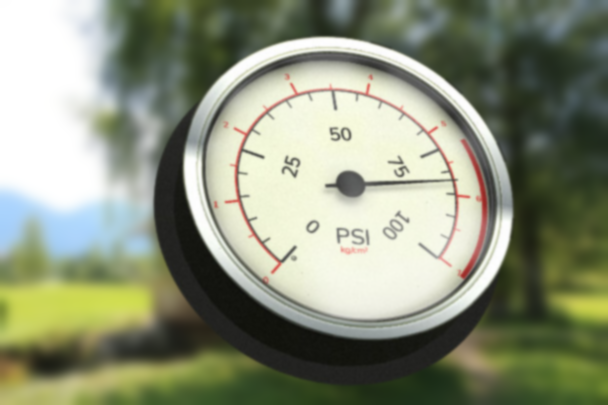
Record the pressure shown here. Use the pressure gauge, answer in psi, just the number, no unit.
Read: 82.5
